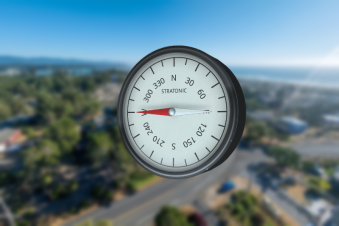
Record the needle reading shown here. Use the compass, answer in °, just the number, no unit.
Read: 270
